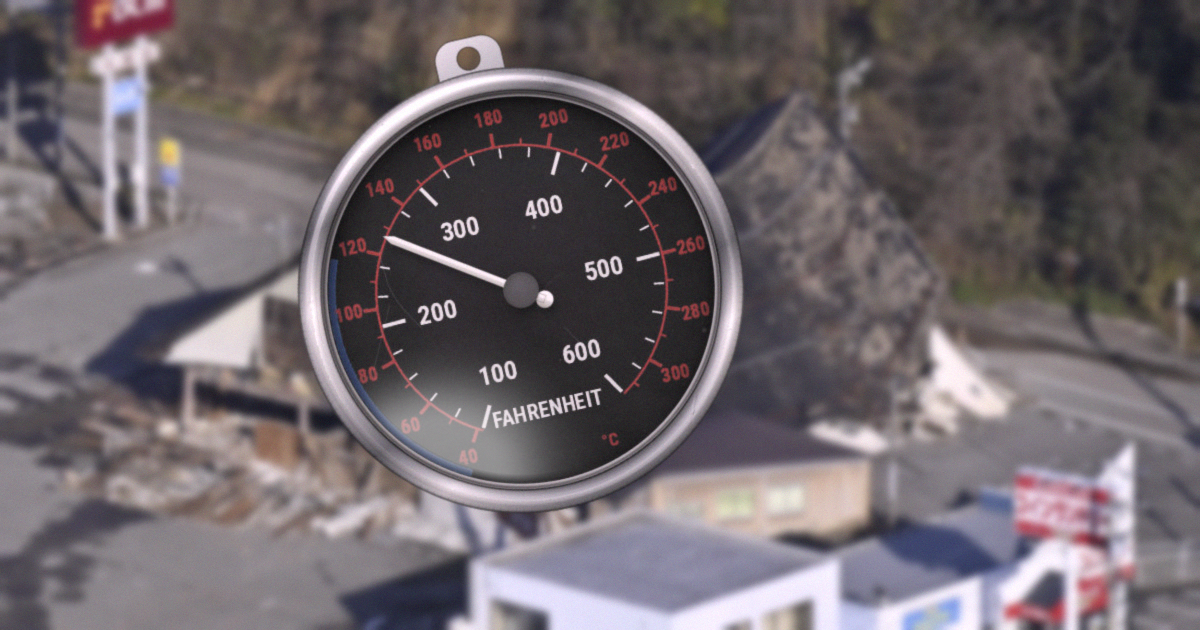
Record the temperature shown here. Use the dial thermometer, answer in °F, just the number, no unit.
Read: 260
